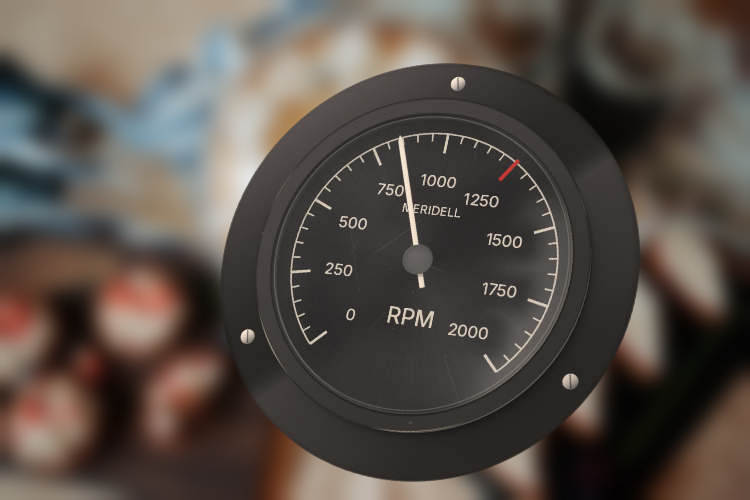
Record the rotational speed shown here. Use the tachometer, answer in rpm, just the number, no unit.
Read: 850
